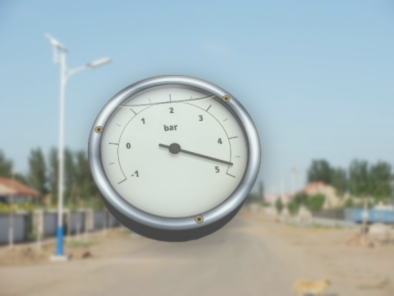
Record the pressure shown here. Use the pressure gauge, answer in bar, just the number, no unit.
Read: 4.75
